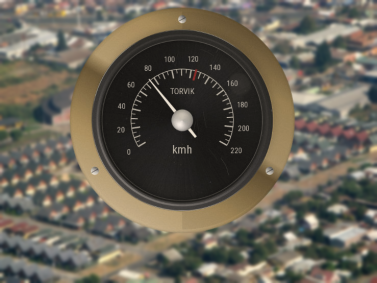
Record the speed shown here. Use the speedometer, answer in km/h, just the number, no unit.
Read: 75
